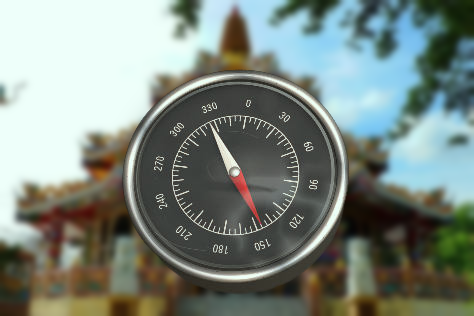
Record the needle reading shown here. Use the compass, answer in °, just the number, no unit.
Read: 145
